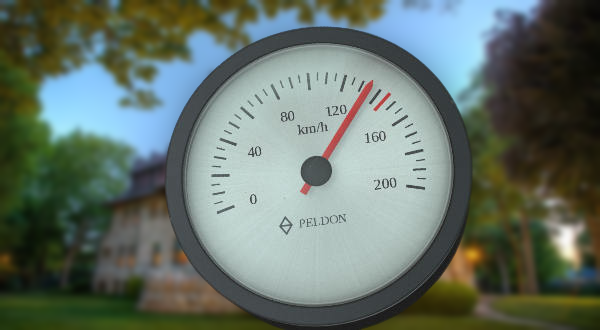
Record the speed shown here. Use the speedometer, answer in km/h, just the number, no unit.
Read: 135
